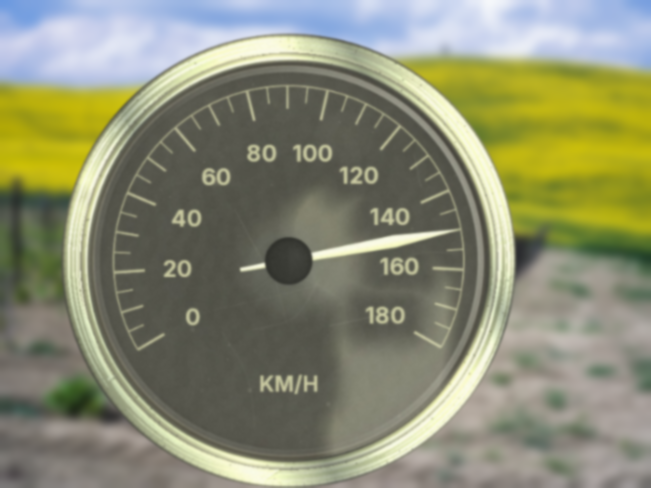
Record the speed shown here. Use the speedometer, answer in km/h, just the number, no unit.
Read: 150
